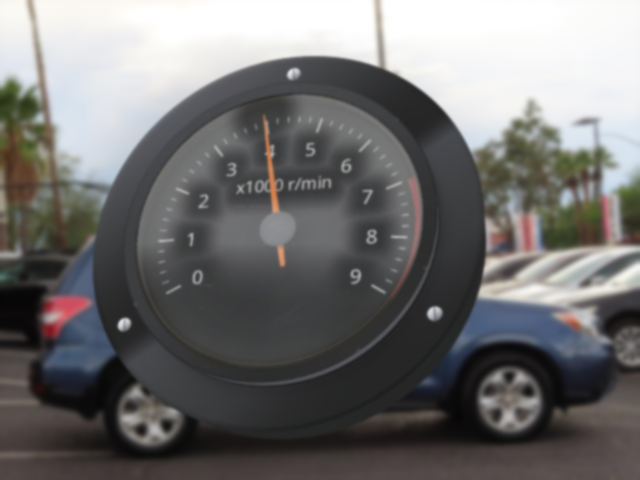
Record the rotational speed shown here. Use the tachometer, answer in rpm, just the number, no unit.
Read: 4000
